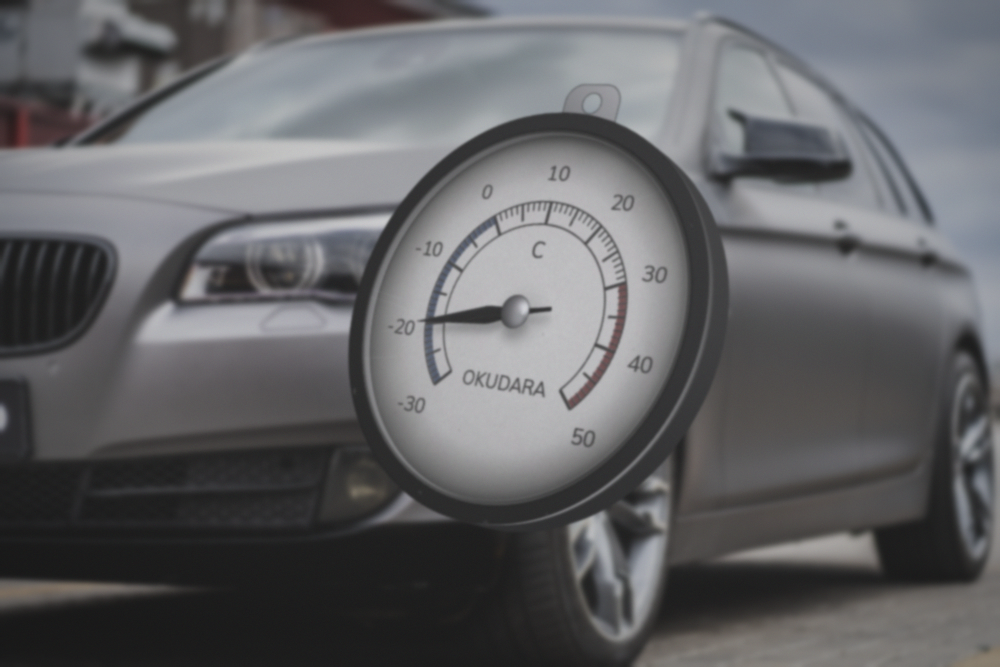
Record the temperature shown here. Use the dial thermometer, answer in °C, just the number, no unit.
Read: -20
